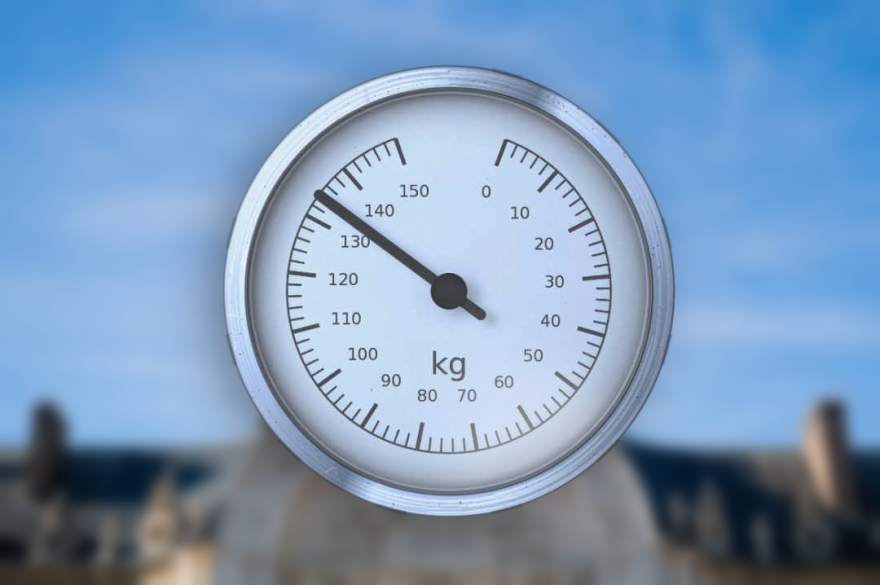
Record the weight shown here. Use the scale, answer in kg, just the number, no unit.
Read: 134
